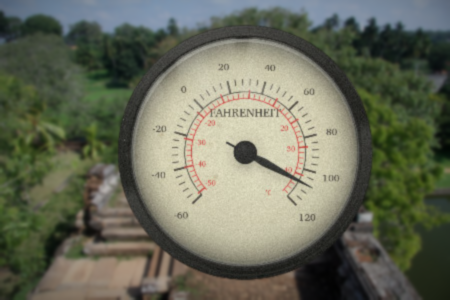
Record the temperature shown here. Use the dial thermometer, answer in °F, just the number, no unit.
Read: 108
